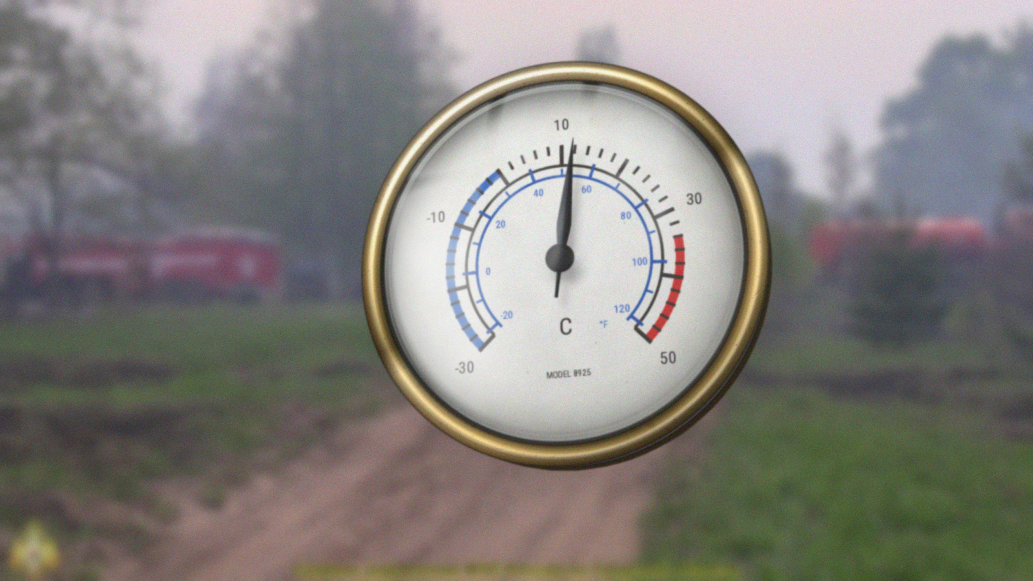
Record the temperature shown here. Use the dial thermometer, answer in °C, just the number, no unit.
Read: 12
